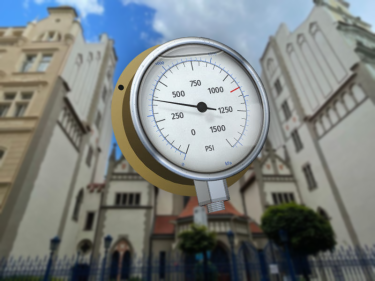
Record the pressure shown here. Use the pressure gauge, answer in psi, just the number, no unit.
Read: 375
